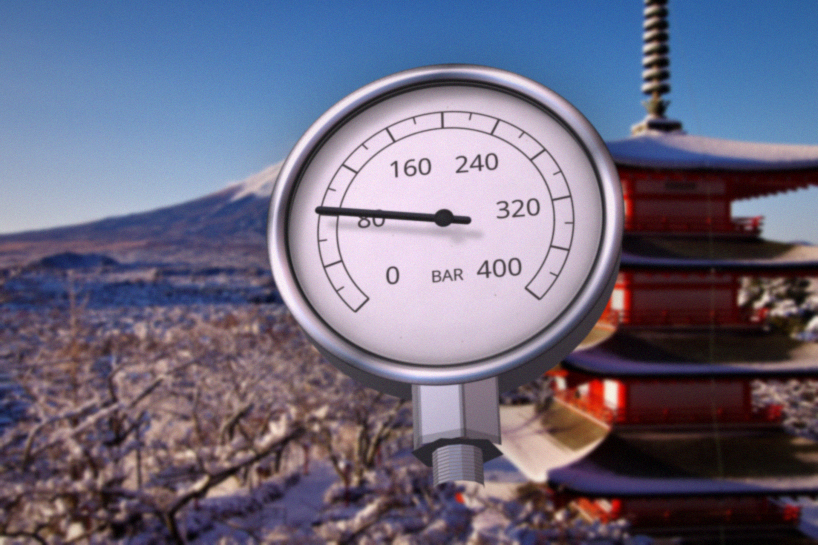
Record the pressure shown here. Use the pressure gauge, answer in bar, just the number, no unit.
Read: 80
